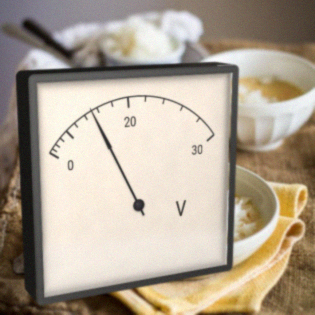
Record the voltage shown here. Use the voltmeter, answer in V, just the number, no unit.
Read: 15
